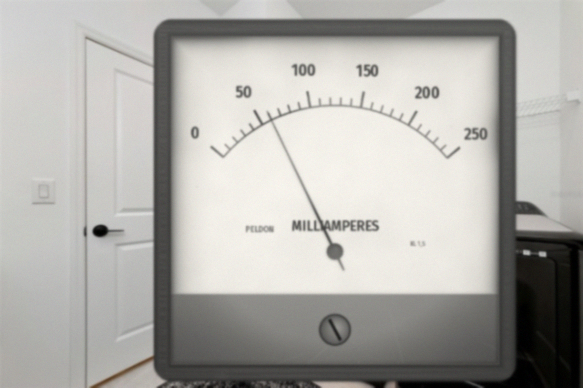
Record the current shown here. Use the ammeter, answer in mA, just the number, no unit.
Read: 60
